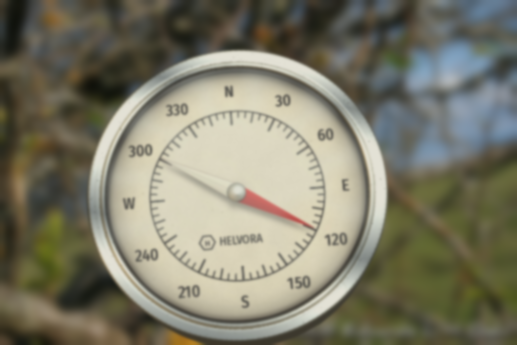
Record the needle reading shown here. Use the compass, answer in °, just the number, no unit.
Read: 120
